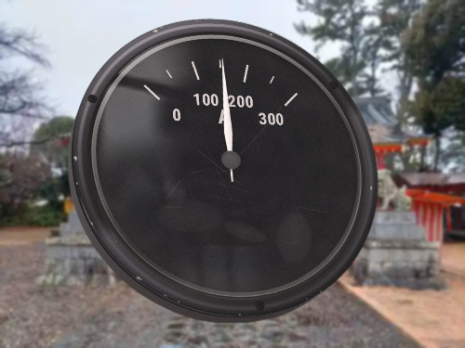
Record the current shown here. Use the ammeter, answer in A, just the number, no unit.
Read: 150
